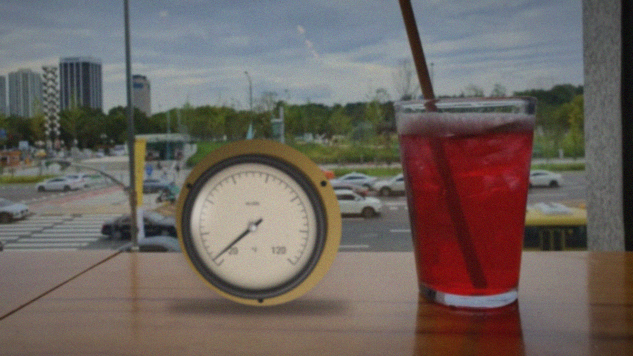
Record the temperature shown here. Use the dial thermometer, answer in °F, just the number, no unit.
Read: -16
